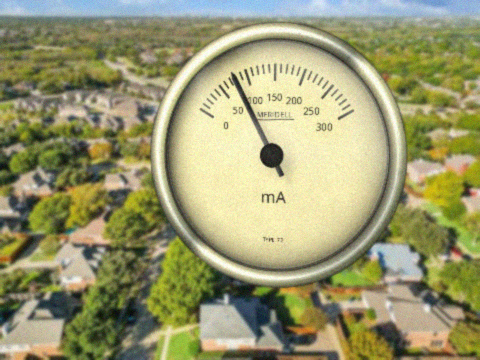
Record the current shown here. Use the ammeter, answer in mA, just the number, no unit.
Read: 80
